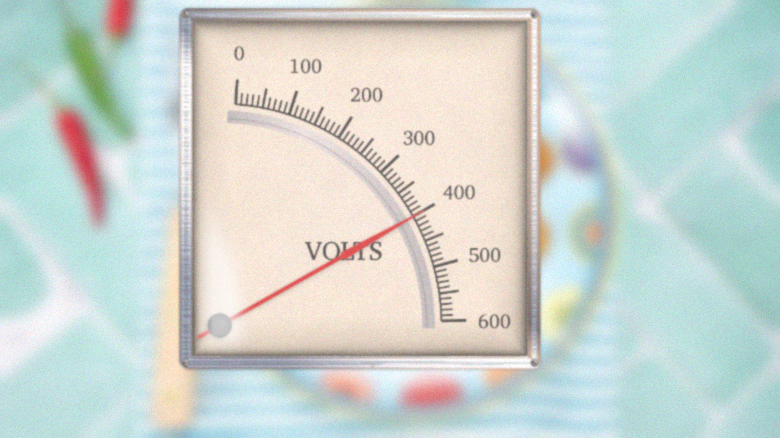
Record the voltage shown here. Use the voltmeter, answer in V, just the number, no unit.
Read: 400
